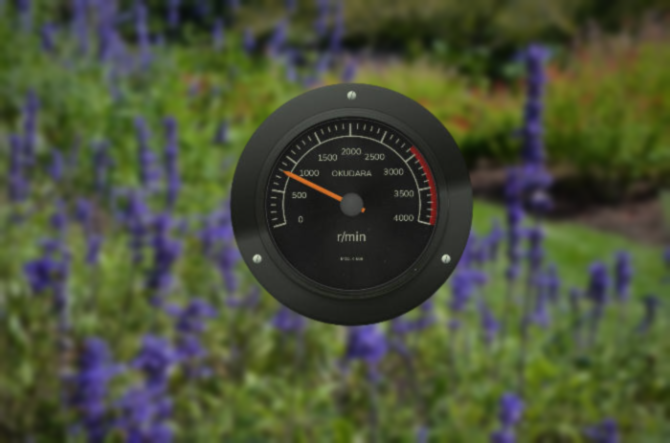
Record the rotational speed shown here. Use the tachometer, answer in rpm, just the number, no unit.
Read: 800
